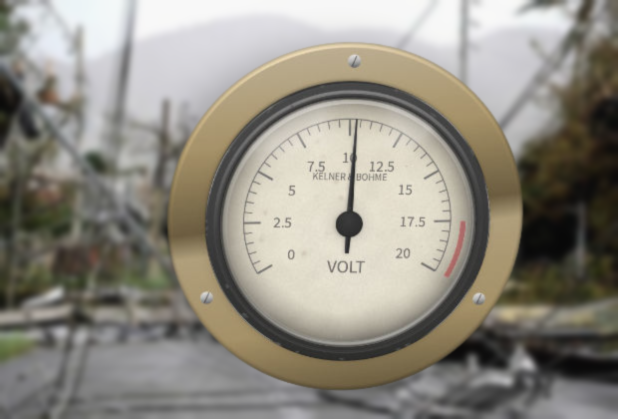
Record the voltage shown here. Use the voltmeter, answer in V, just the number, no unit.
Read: 10.25
